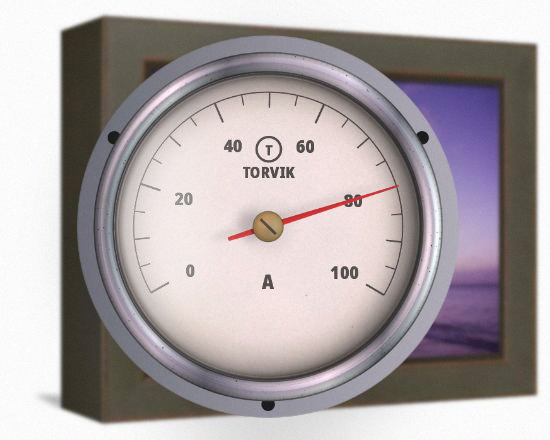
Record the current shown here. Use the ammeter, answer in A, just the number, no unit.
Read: 80
